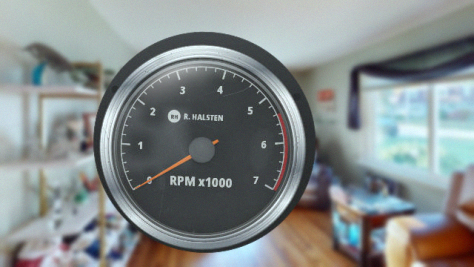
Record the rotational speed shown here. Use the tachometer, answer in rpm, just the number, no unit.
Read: 0
